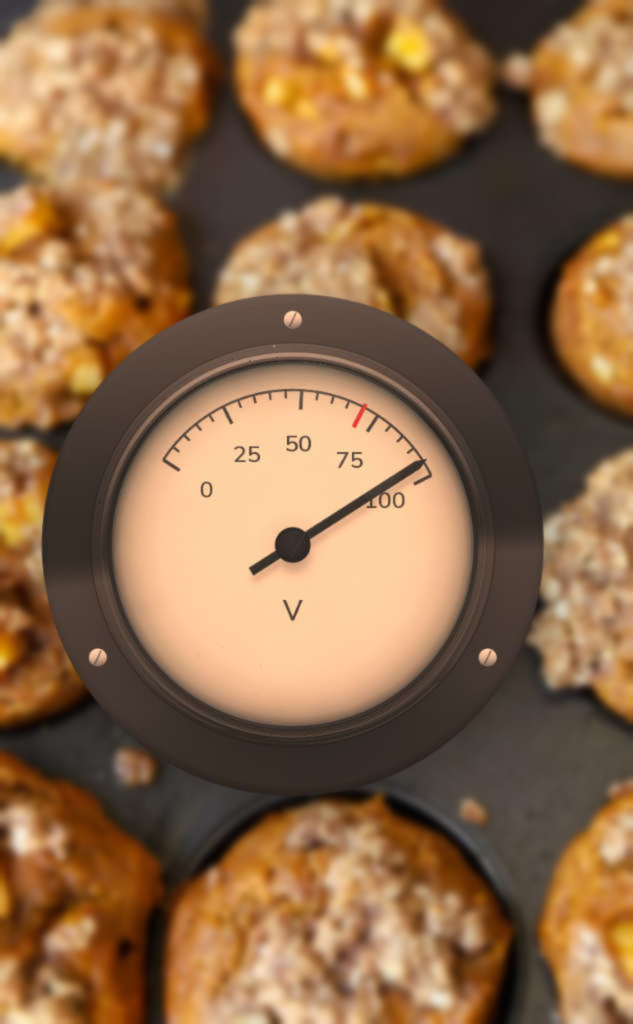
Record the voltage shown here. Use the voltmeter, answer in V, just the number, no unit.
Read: 95
